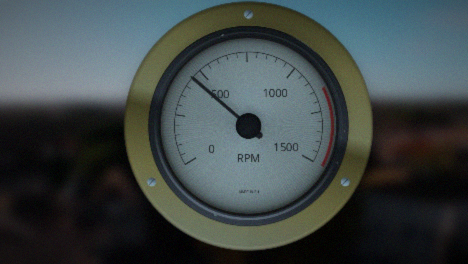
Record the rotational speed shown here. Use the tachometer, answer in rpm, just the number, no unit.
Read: 450
